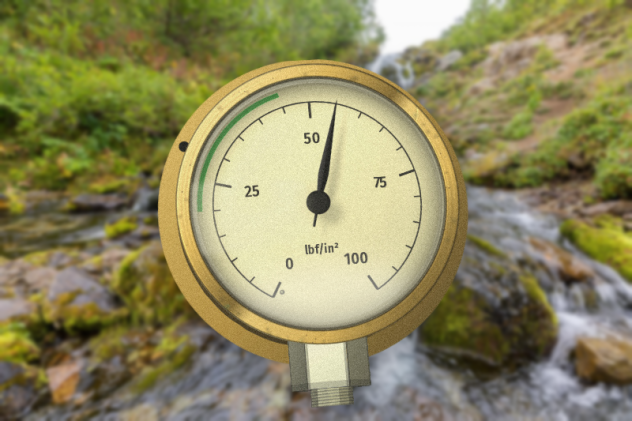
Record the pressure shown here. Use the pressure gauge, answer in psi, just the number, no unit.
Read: 55
